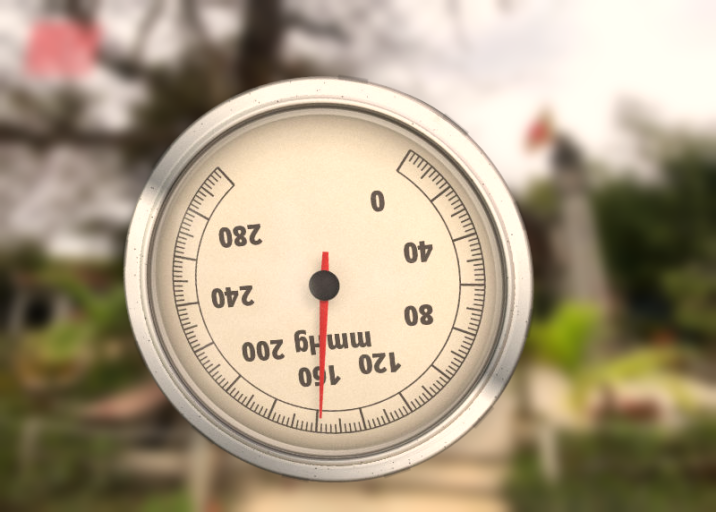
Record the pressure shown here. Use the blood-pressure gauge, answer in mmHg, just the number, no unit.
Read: 158
